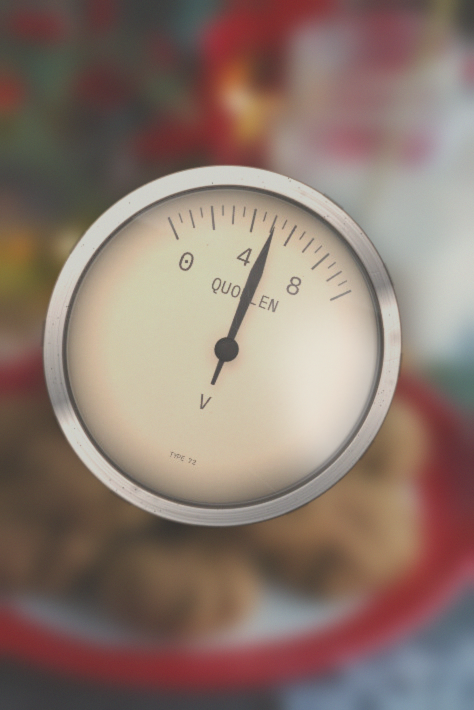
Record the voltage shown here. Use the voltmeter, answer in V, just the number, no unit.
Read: 5
